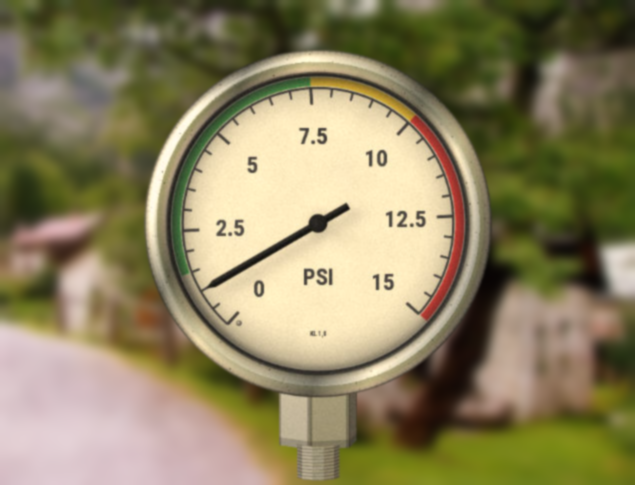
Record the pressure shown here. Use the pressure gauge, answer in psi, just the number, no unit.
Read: 1
